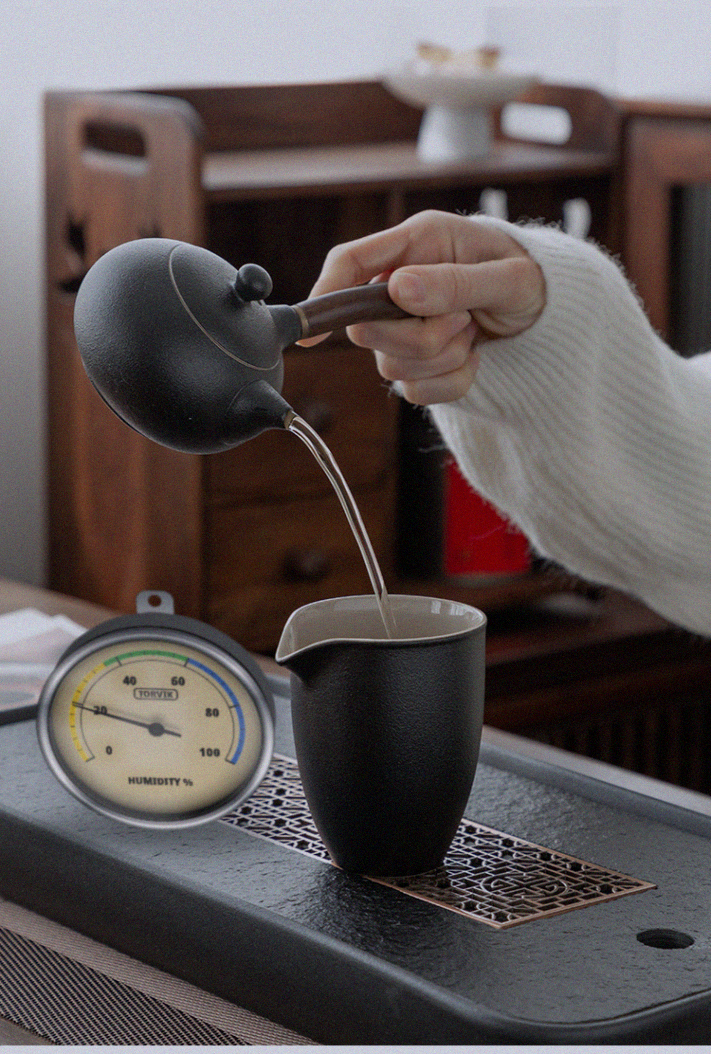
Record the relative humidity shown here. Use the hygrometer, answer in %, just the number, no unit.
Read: 20
